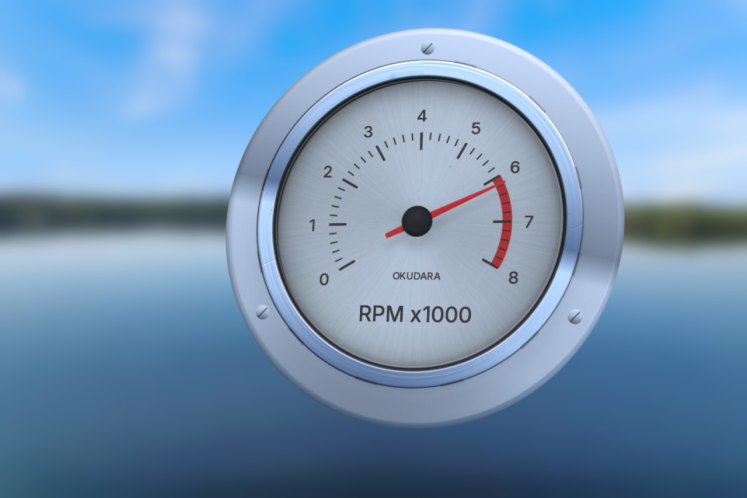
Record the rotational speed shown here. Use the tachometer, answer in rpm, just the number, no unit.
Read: 6200
